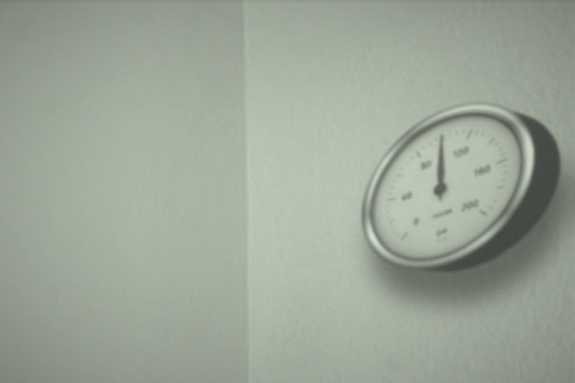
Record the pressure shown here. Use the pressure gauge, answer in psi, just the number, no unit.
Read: 100
